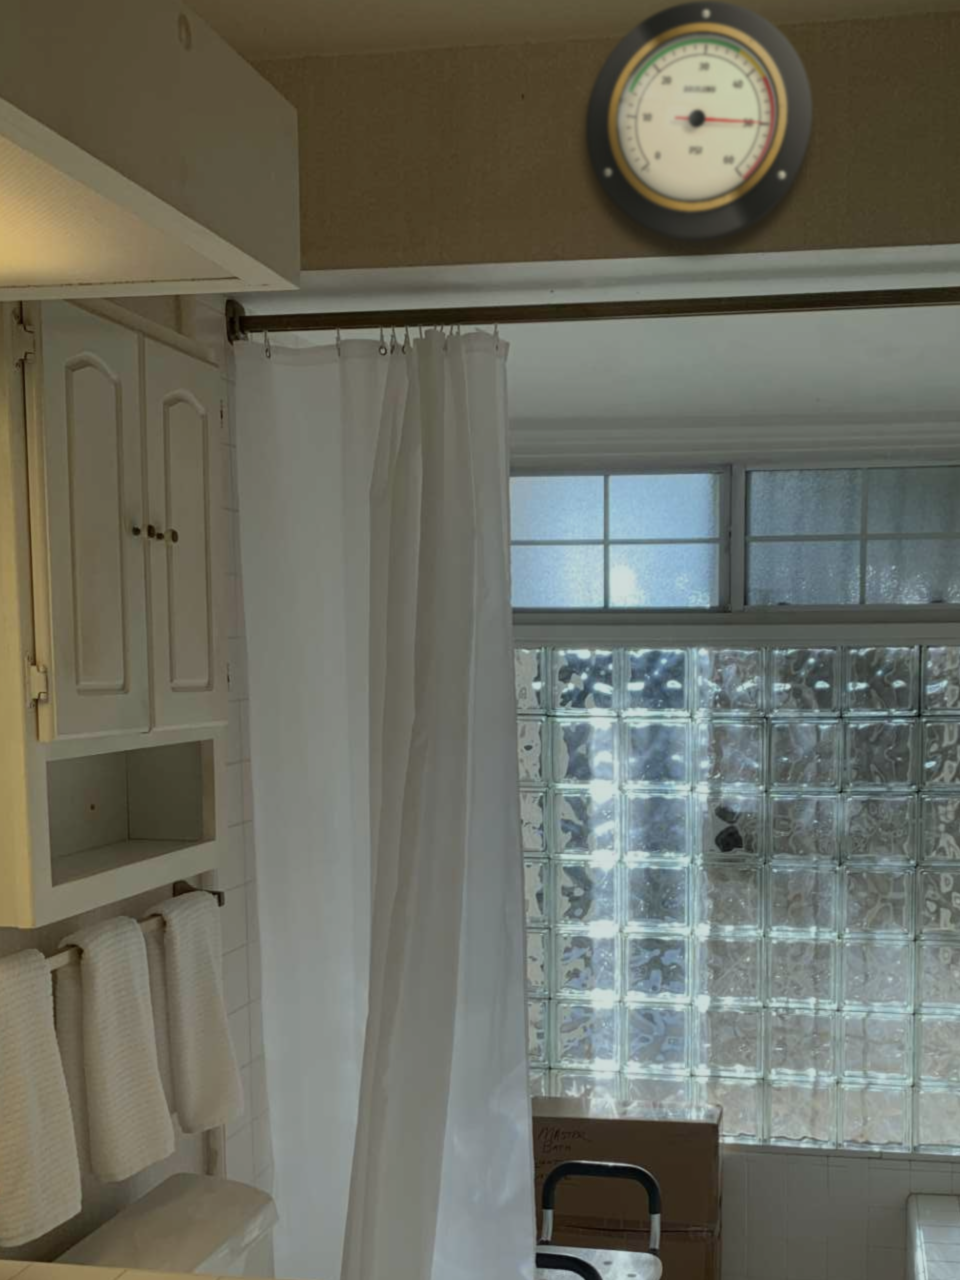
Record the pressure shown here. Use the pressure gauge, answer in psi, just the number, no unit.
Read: 50
